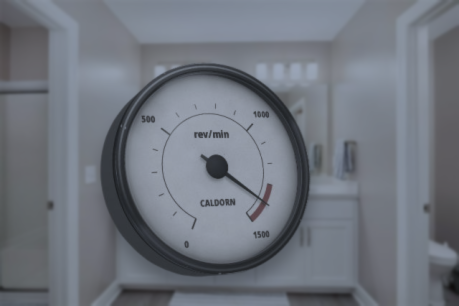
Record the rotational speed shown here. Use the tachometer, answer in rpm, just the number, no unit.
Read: 1400
